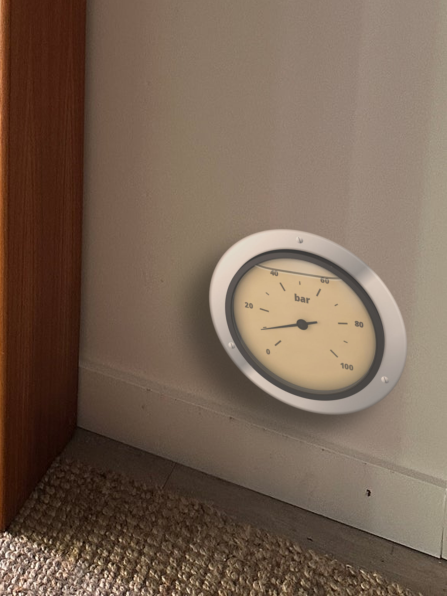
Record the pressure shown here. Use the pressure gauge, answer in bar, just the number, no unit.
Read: 10
